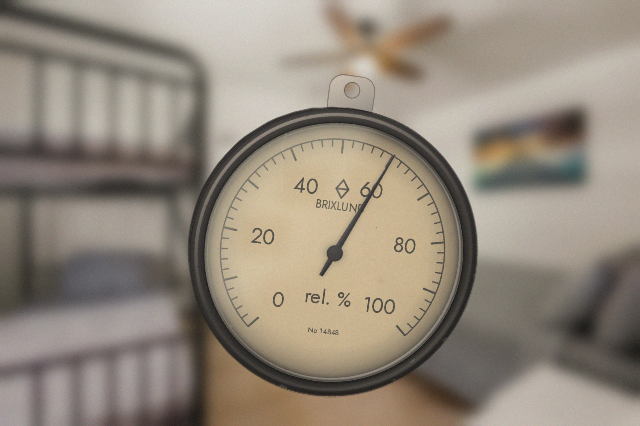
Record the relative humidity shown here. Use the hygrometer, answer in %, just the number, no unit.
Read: 60
